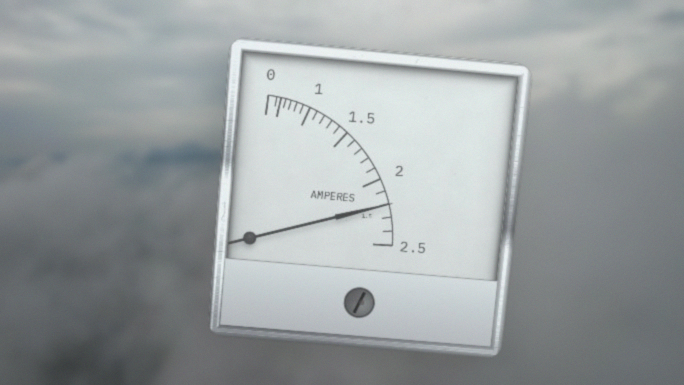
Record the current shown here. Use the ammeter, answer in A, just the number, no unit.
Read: 2.2
